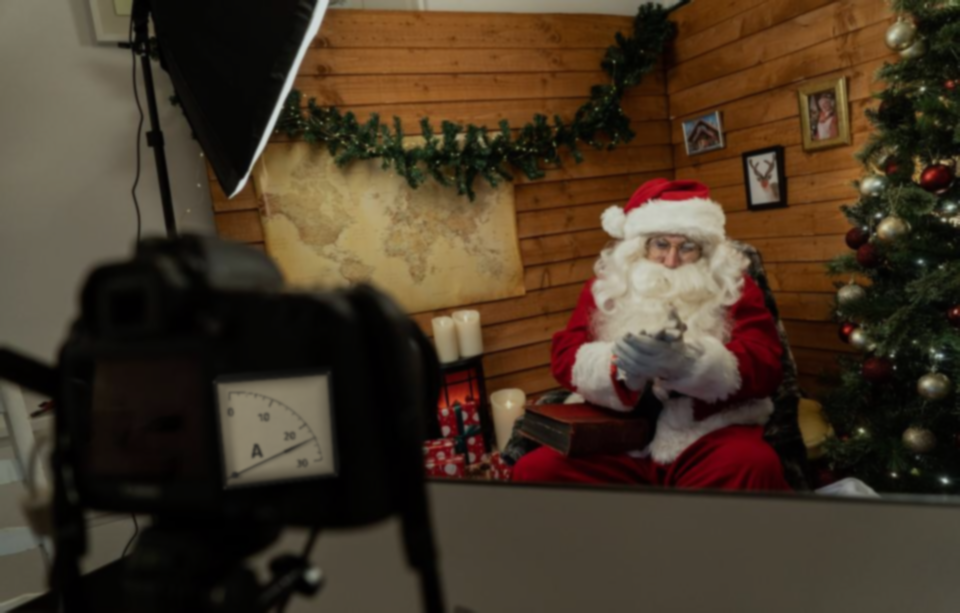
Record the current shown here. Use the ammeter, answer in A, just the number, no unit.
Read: 24
